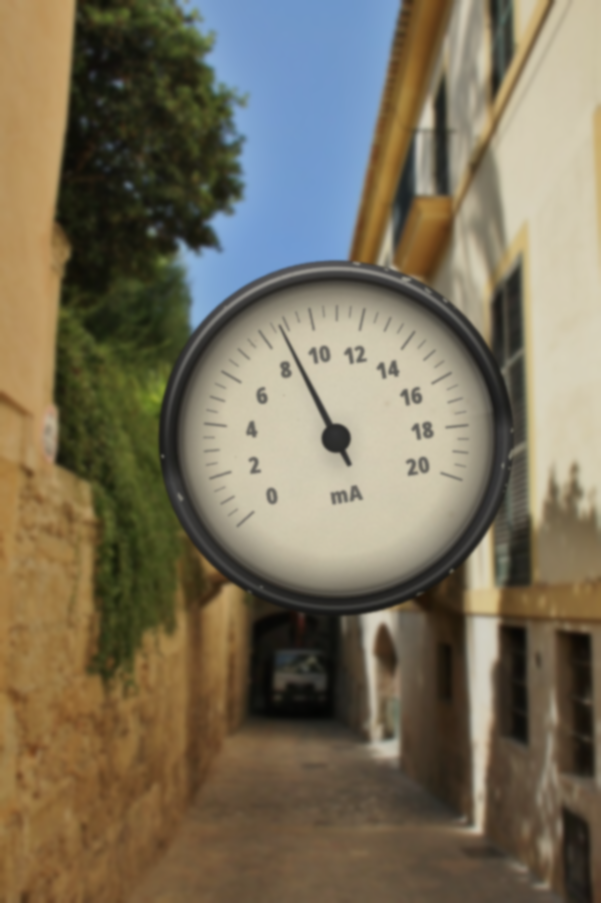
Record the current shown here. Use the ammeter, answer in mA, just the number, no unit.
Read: 8.75
